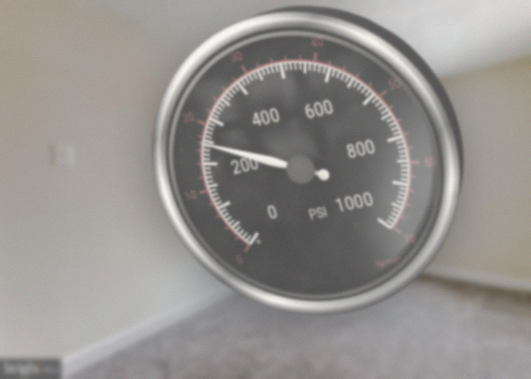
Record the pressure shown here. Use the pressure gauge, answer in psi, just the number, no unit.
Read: 250
